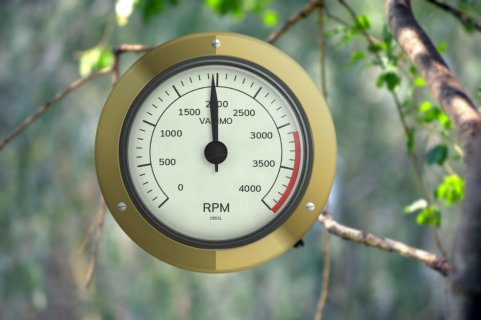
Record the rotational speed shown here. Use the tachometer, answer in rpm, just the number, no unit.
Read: 1950
